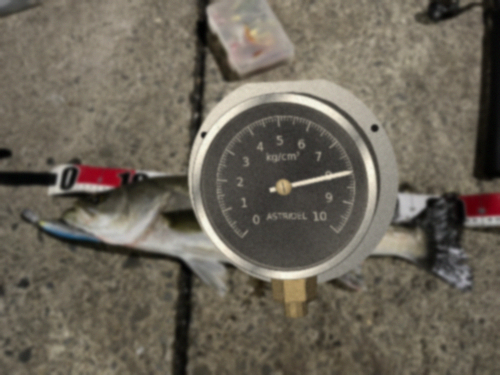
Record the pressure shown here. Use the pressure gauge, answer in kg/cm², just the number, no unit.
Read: 8
